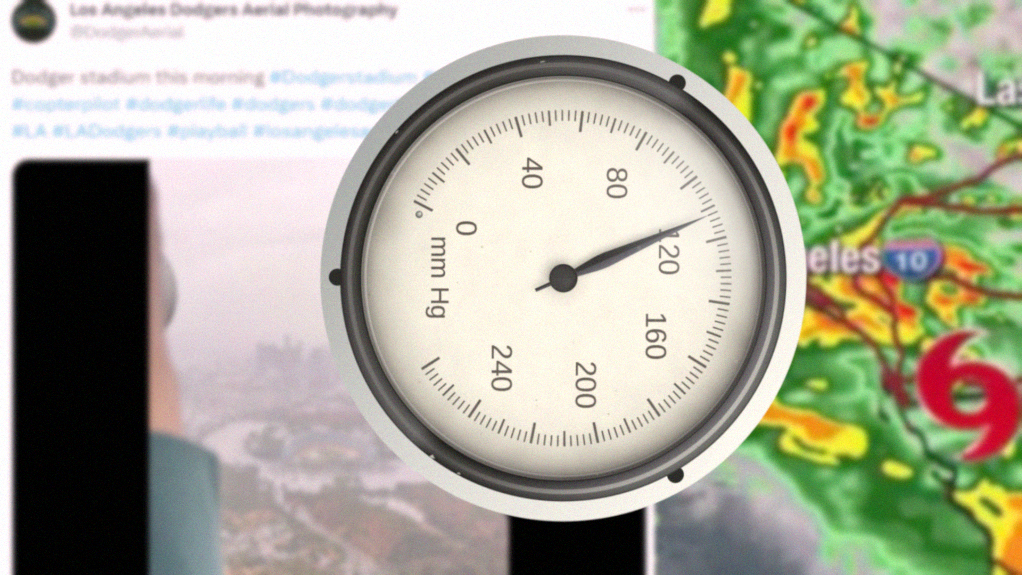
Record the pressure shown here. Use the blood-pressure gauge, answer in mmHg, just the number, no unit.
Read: 112
